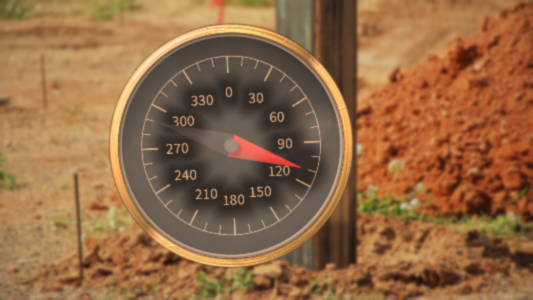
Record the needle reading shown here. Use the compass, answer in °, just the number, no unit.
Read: 110
